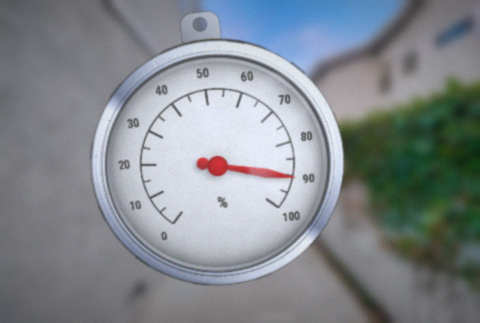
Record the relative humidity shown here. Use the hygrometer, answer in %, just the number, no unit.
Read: 90
